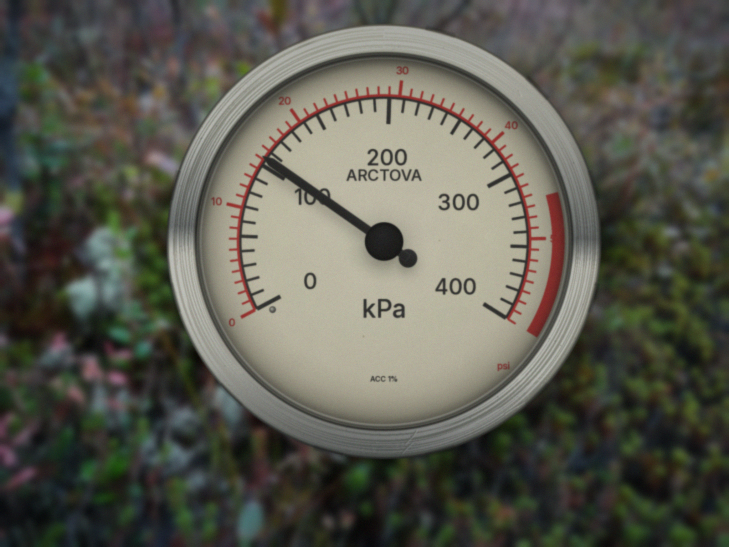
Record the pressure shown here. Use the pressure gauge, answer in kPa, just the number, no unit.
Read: 105
